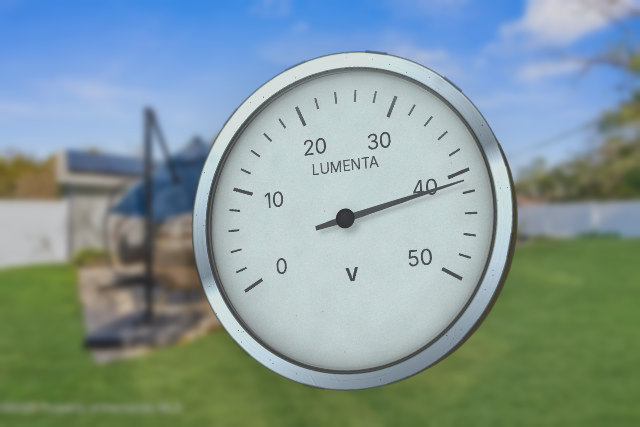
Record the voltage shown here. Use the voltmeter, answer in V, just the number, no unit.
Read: 41
